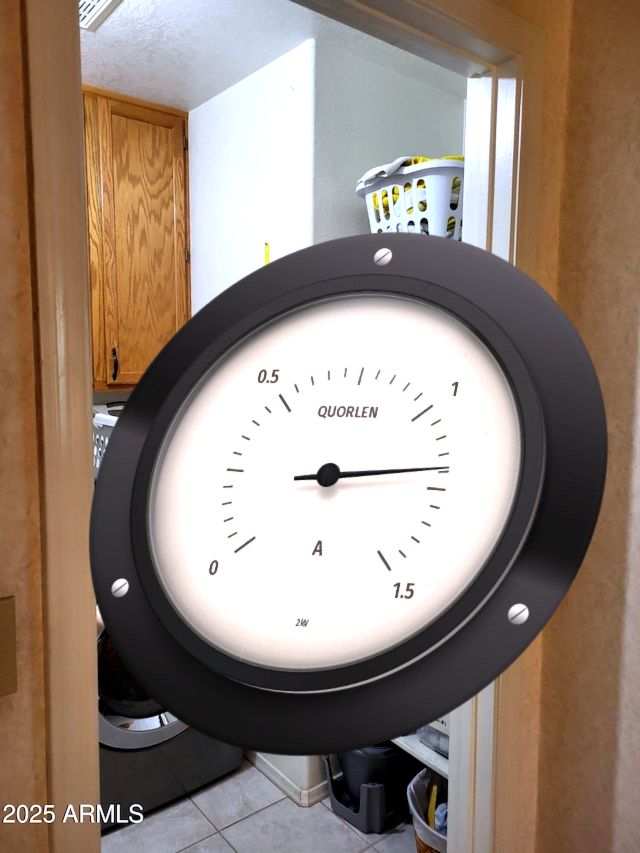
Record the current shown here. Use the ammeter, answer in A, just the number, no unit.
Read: 1.2
